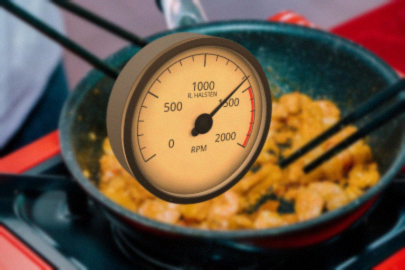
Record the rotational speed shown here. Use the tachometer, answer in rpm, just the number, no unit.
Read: 1400
